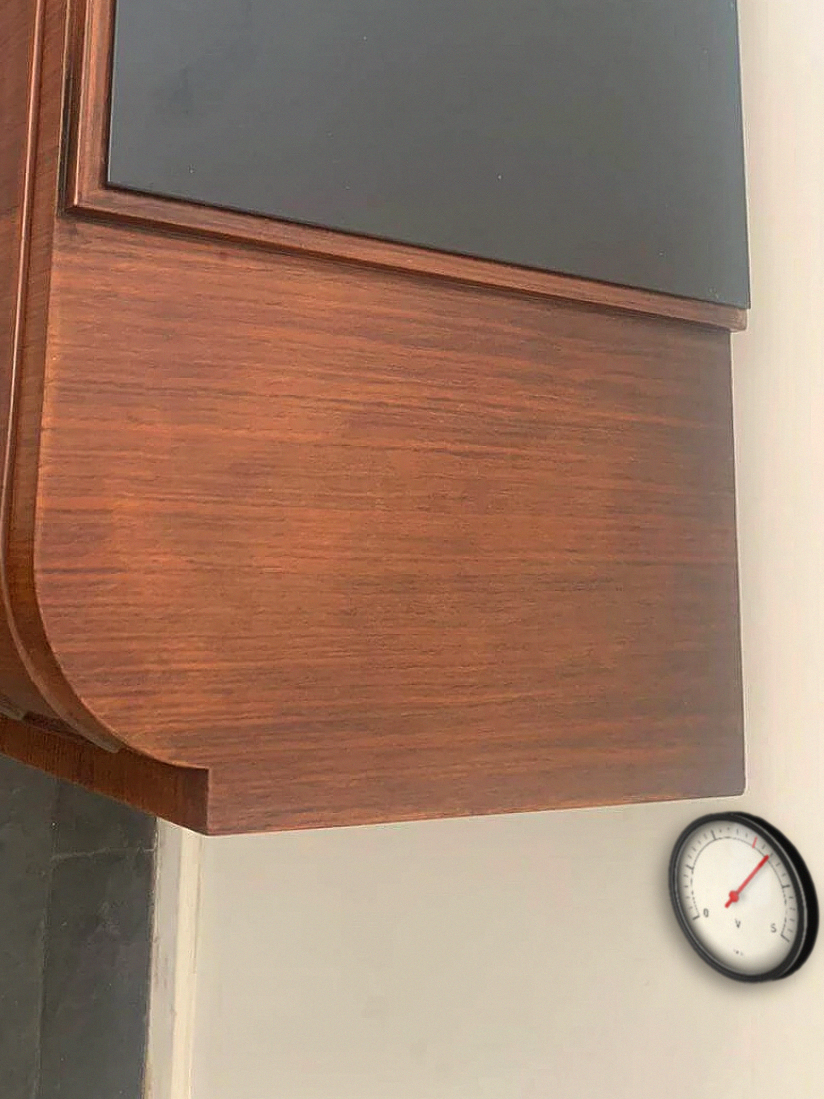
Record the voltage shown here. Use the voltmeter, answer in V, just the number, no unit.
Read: 3.4
